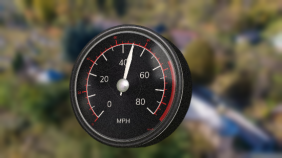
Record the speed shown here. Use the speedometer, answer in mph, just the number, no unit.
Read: 45
